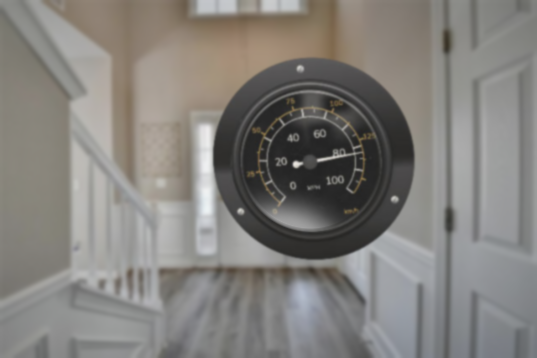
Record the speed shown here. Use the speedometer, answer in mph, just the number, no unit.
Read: 82.5
